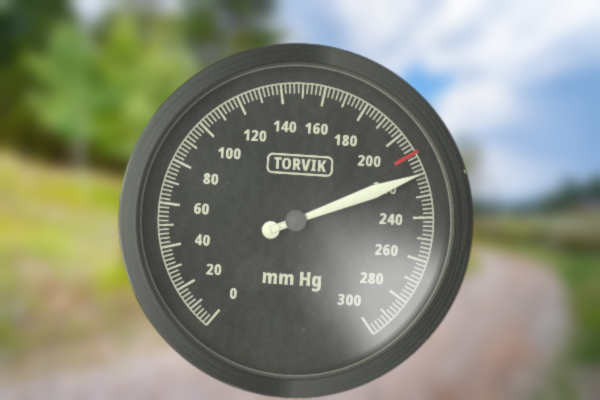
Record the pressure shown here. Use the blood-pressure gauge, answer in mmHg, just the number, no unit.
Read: 220
